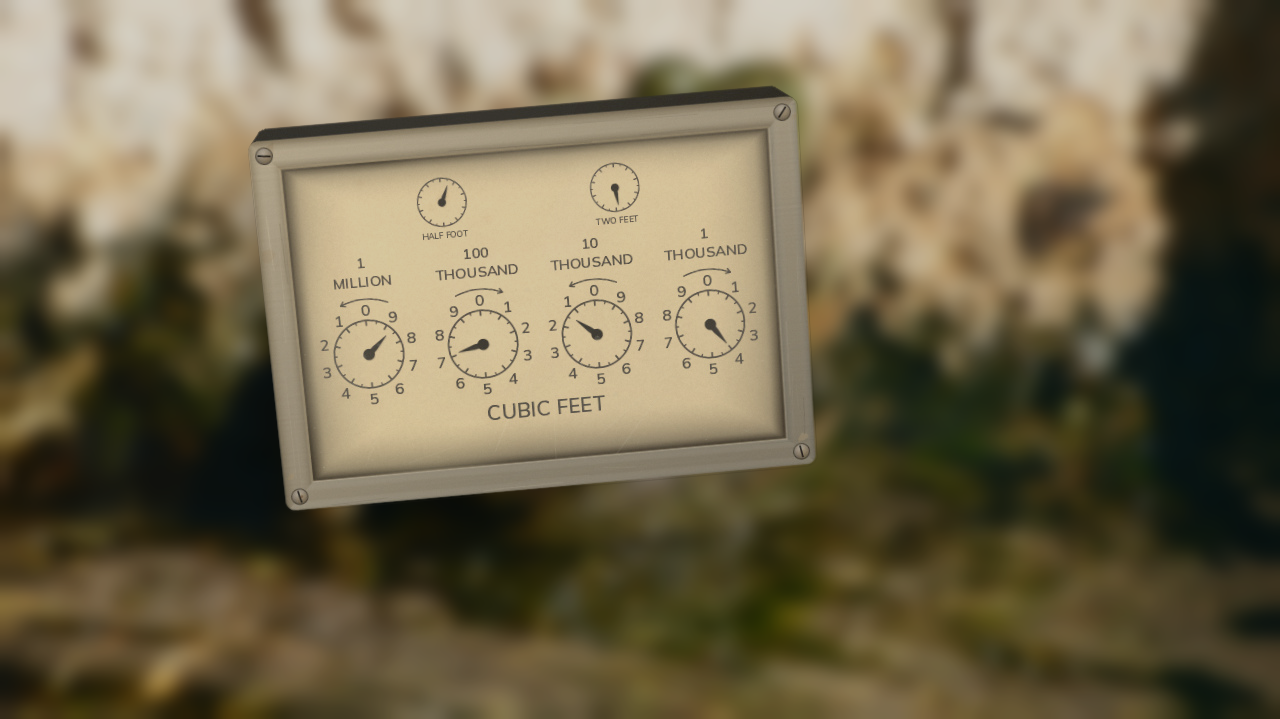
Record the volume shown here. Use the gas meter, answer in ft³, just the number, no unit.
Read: 871400
